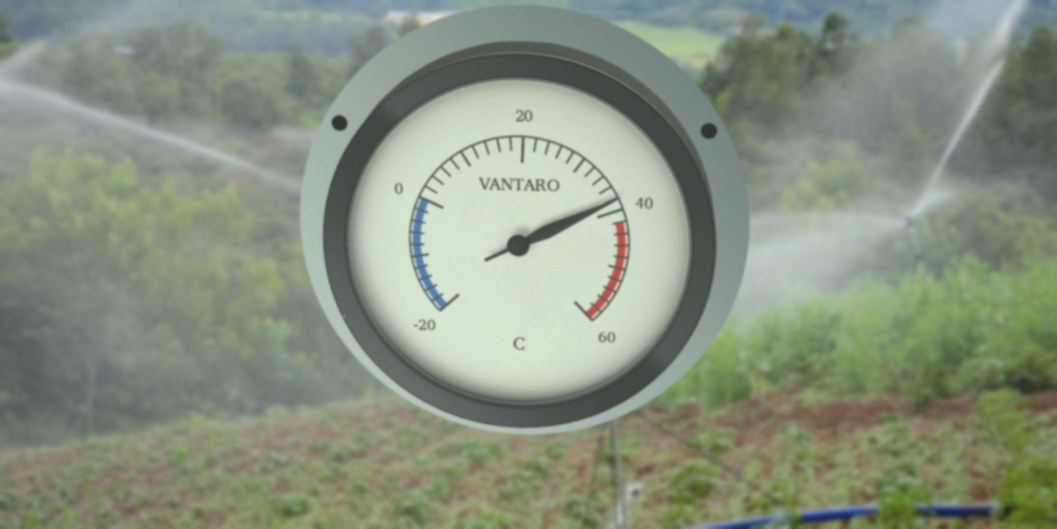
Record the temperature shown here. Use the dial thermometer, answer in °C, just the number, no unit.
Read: 38
